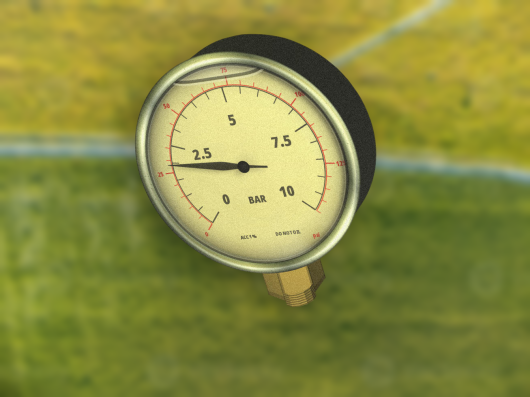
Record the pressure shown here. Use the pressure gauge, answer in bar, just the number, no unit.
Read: 2
